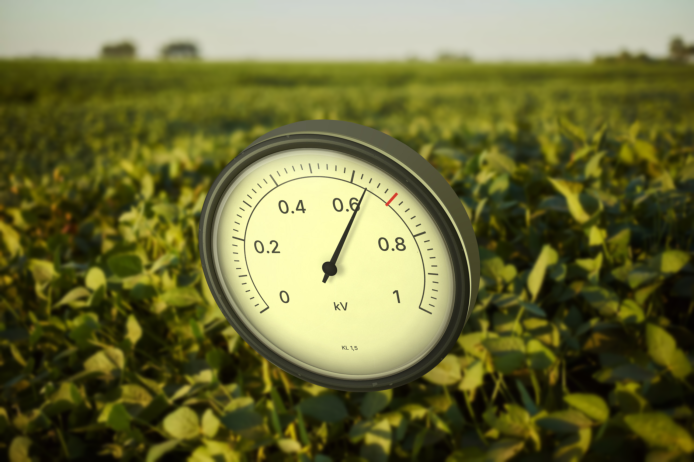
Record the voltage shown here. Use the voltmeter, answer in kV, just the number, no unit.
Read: 0.64
